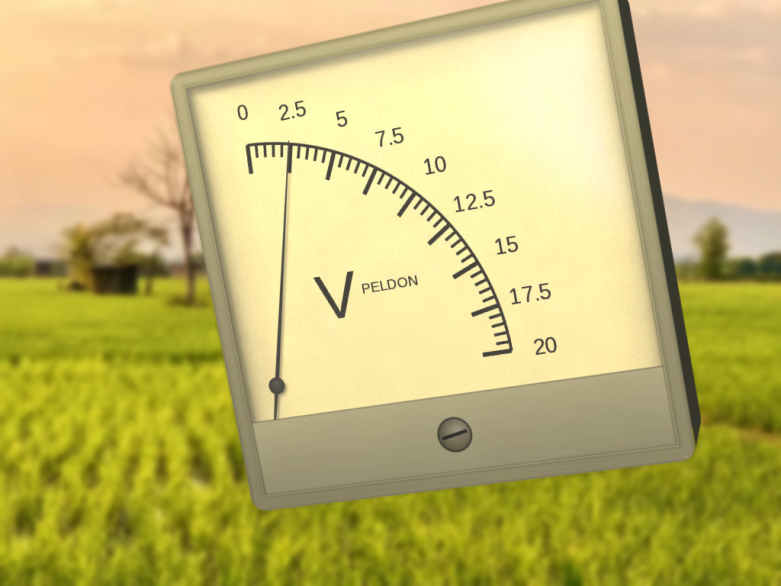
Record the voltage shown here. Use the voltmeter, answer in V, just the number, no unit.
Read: 2.5
